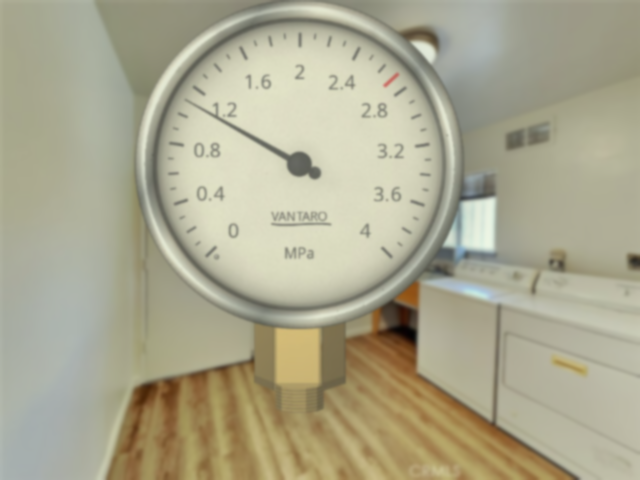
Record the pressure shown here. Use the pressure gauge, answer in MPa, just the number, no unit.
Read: 1.1
